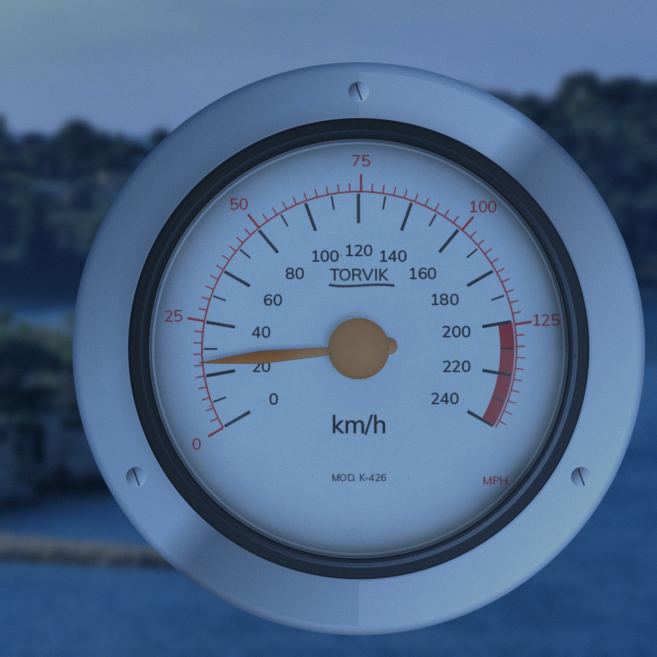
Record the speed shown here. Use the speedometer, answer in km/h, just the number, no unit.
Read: 25
